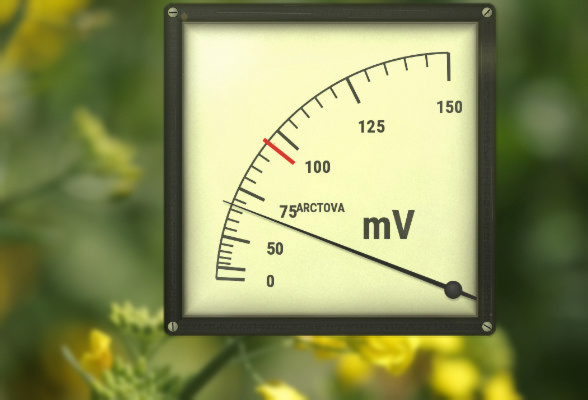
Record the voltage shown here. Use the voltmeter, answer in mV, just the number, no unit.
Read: 67.5
